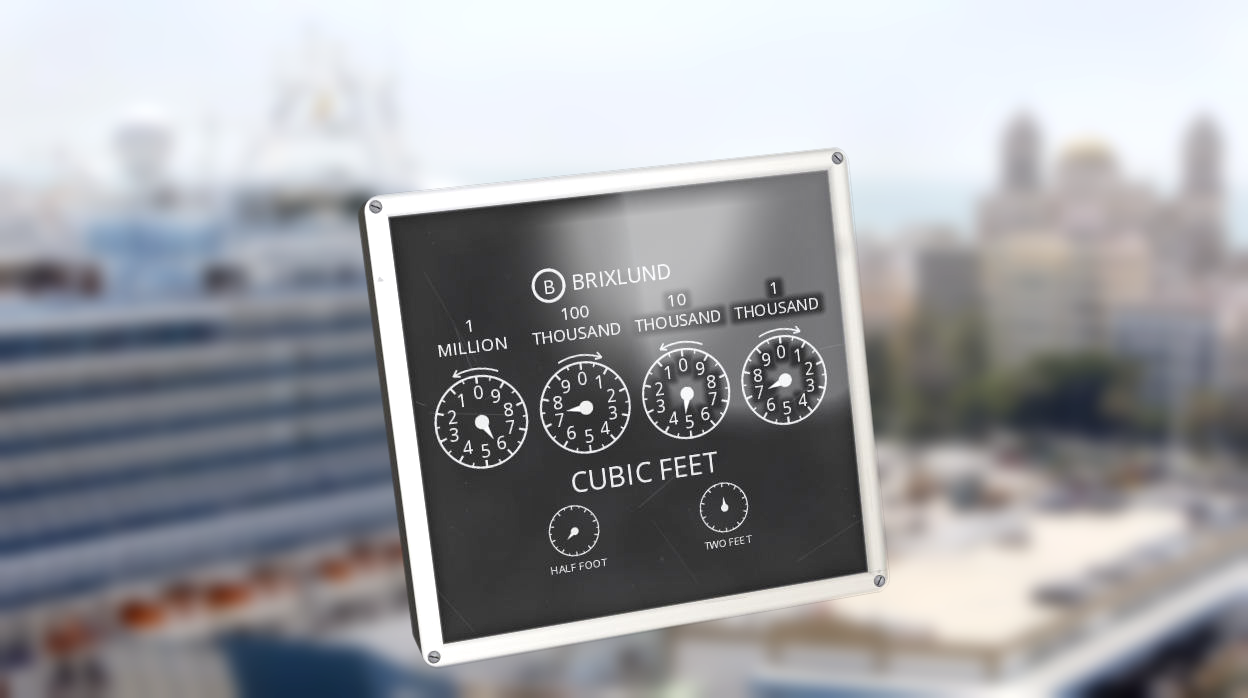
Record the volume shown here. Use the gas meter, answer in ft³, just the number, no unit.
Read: 574700
